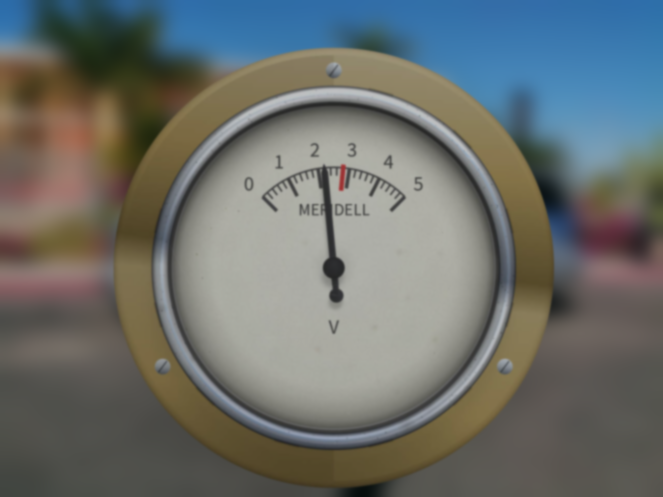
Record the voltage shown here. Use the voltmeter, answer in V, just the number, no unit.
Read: 2.2
